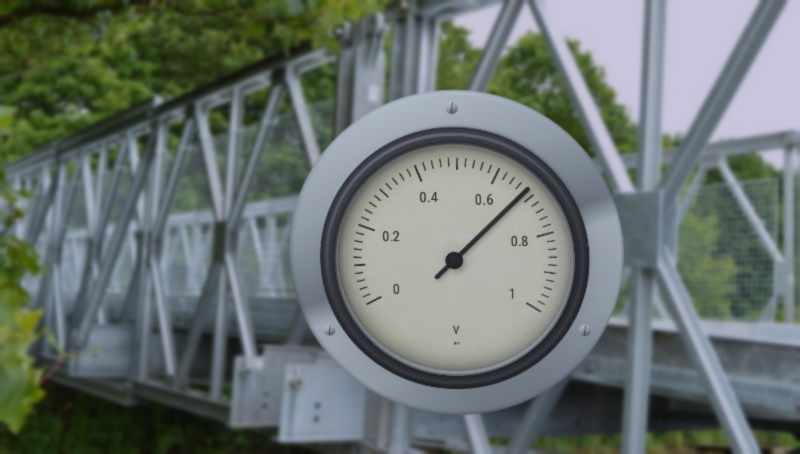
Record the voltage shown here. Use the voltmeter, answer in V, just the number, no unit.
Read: 0.68
